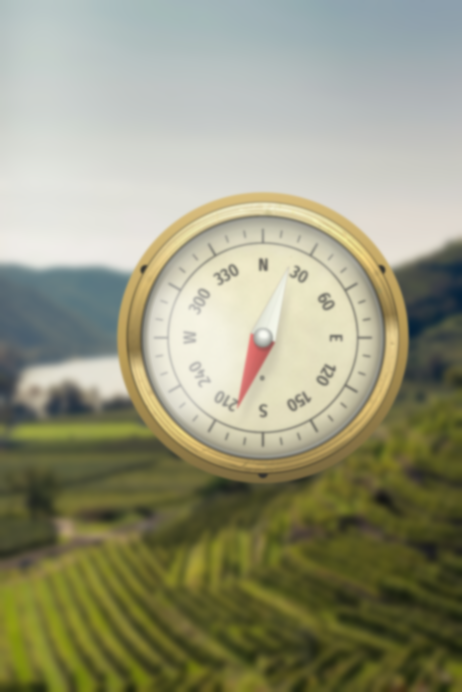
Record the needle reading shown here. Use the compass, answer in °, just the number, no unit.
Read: 200
